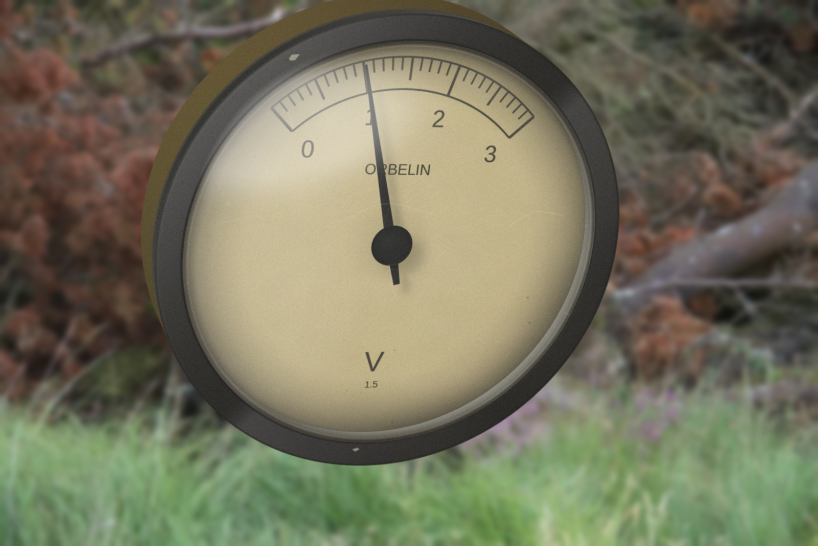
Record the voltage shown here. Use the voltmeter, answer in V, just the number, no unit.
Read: 1
